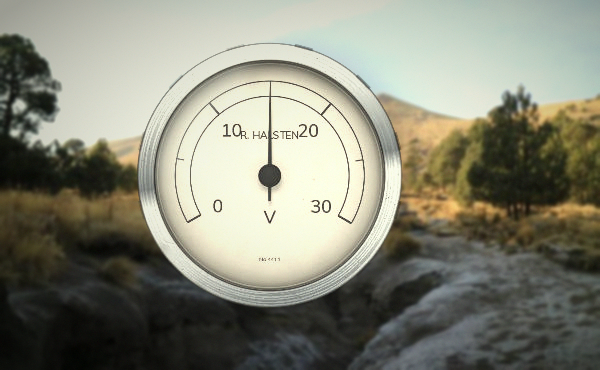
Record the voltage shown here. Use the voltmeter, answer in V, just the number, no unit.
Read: 15
